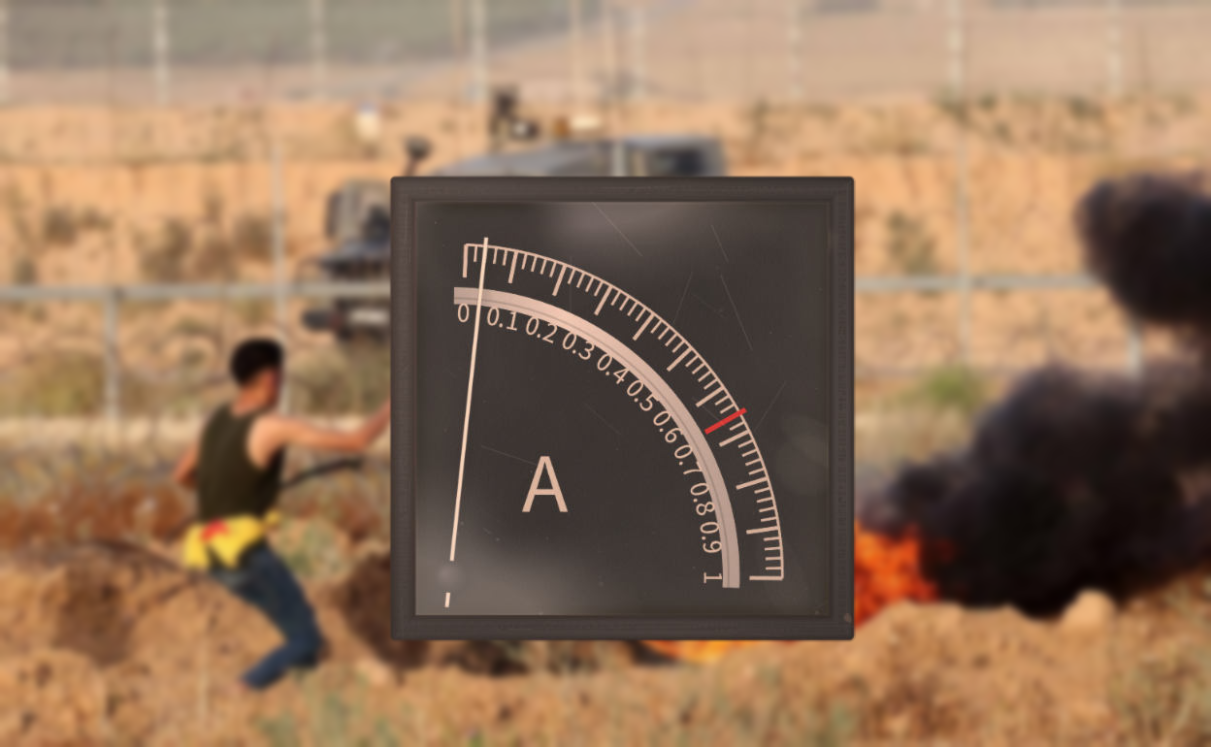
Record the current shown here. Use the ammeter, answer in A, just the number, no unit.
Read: 0.04
